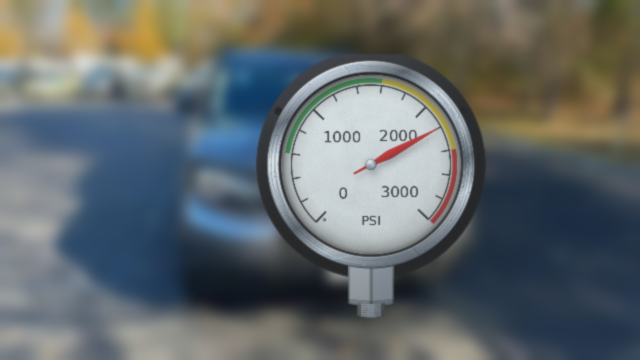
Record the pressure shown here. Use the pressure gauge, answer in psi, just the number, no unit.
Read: 2200
